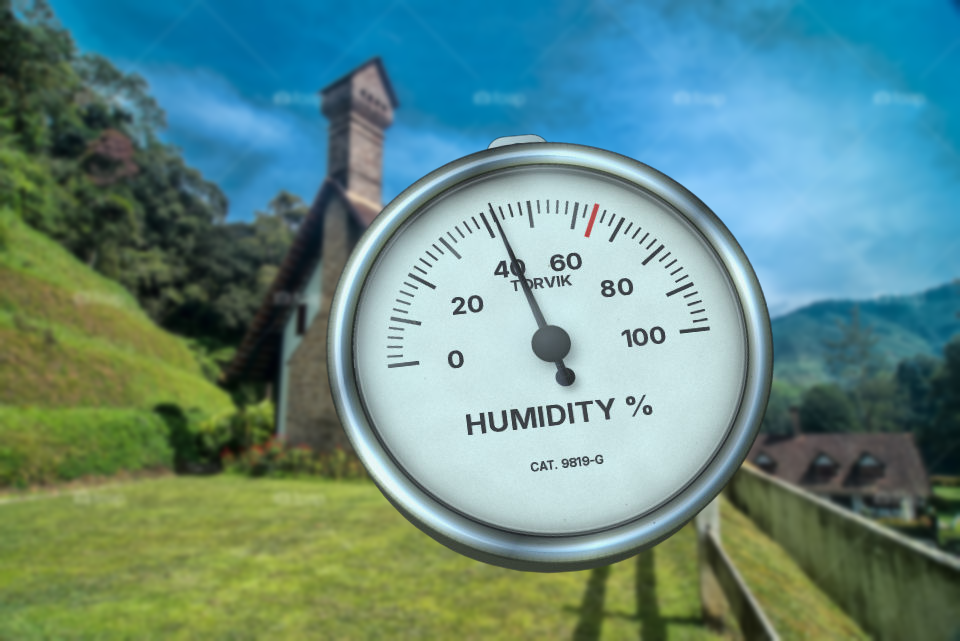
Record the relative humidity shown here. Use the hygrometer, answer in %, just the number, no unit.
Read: 42
